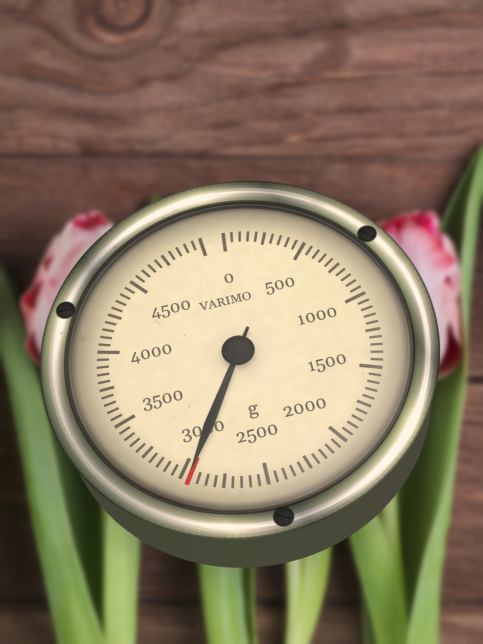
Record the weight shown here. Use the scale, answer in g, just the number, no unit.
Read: 2950
